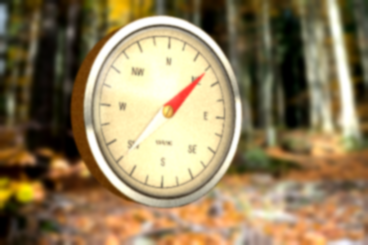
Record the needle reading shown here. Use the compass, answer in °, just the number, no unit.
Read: 45
